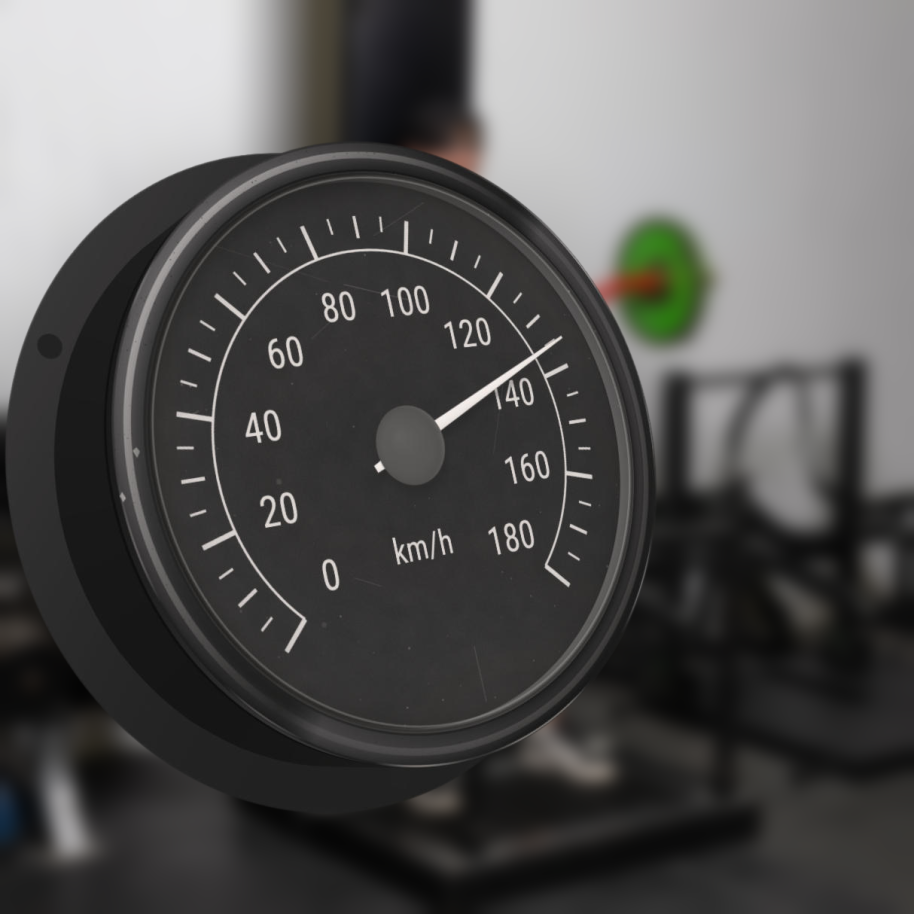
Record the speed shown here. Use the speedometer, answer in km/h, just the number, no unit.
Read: 135
